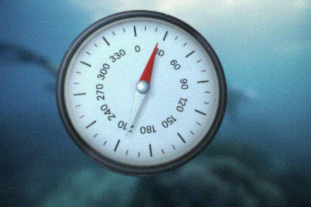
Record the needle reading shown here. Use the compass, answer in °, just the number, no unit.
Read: 25
